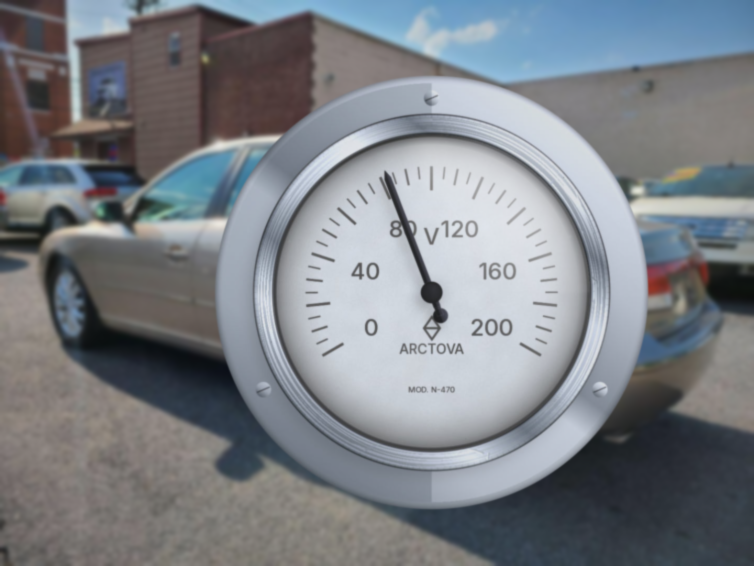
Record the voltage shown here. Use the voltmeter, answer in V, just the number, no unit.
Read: 82.5
